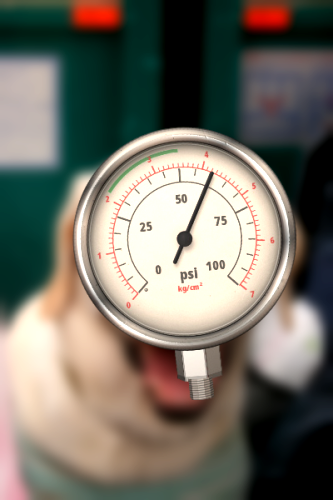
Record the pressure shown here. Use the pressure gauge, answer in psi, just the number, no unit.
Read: 60
